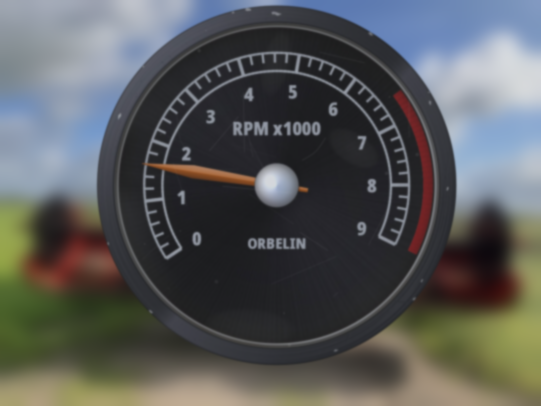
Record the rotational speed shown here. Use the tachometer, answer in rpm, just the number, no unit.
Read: 1600
